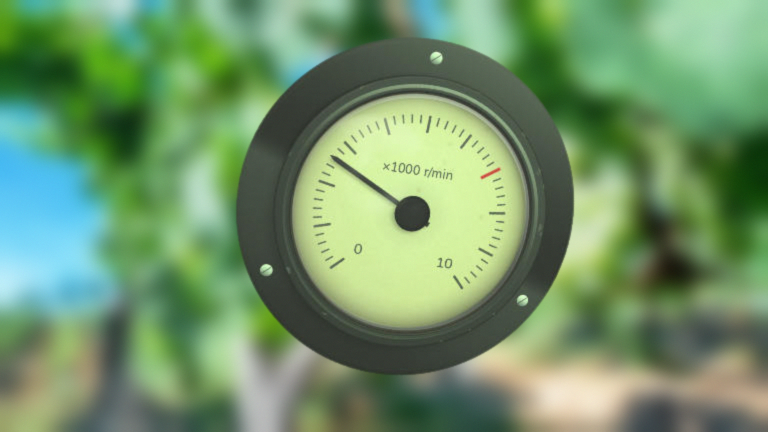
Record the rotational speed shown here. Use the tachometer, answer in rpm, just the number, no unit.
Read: 2600
